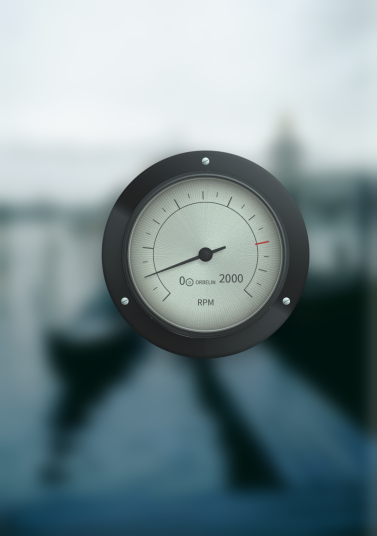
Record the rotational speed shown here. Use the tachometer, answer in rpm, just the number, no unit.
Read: 200
